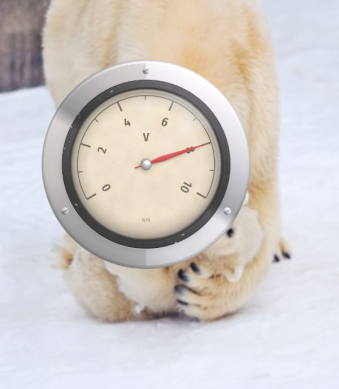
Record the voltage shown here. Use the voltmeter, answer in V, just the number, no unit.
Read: 8
